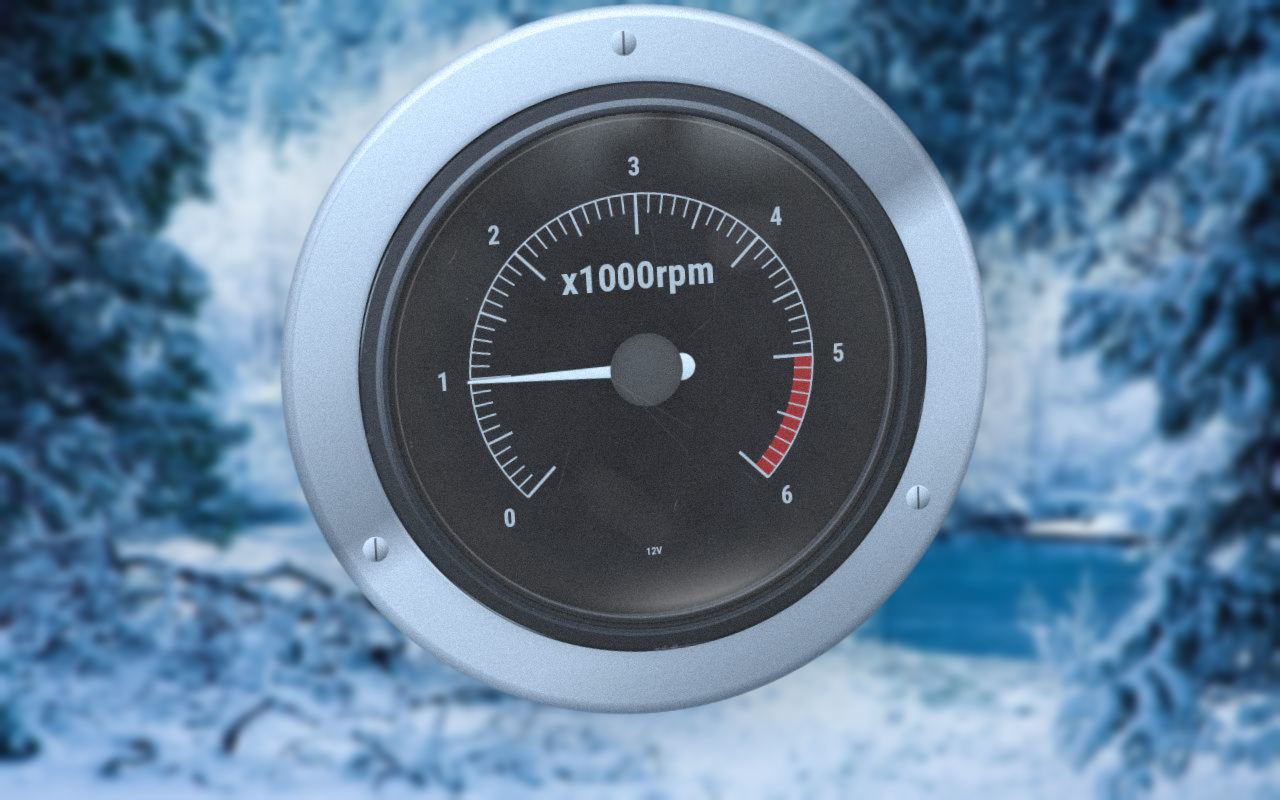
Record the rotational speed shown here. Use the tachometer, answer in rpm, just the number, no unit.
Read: 1000
